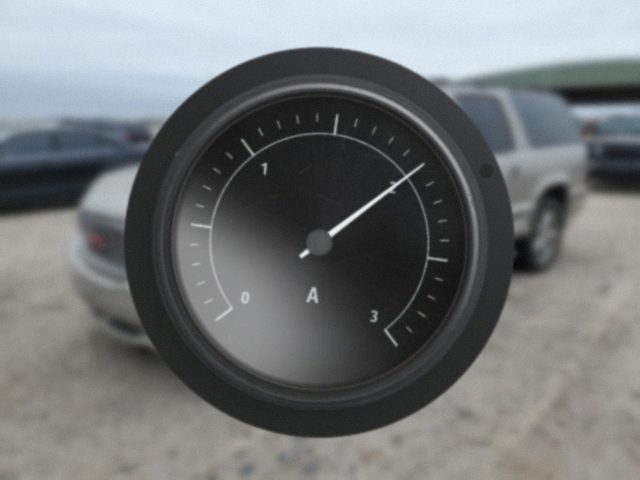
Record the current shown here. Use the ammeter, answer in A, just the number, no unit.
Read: 2
